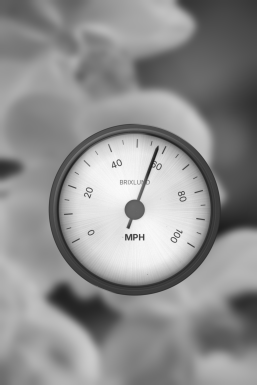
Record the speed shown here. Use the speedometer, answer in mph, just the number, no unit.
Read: 57.5
